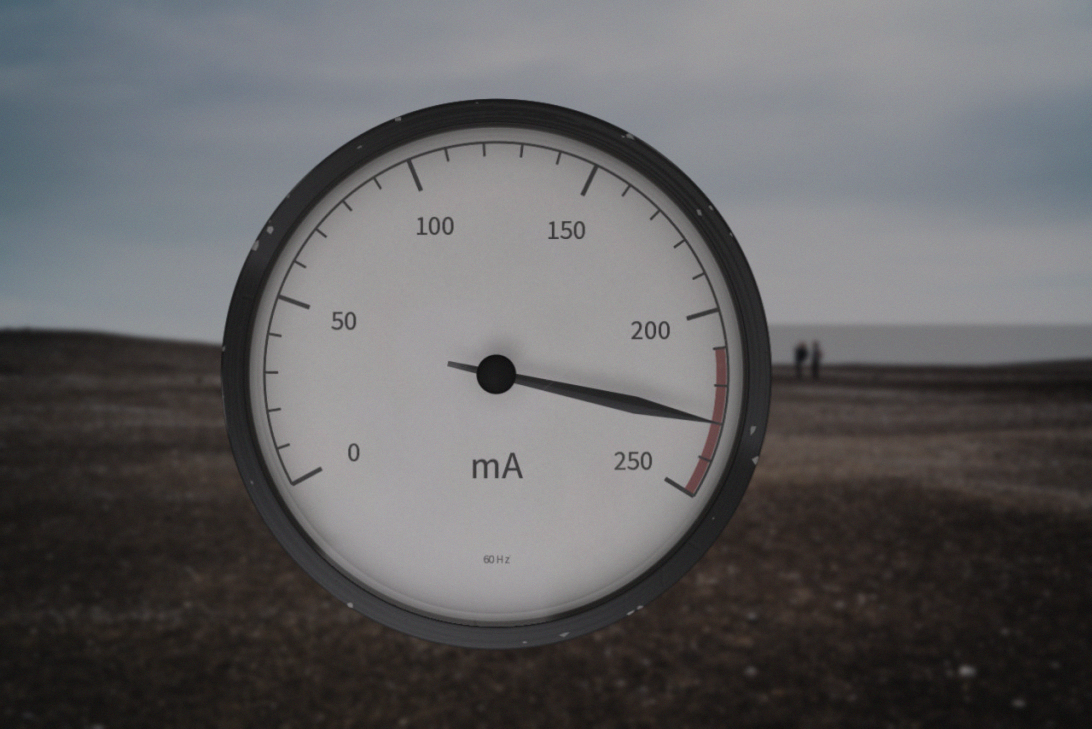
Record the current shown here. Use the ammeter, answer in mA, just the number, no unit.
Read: 230
